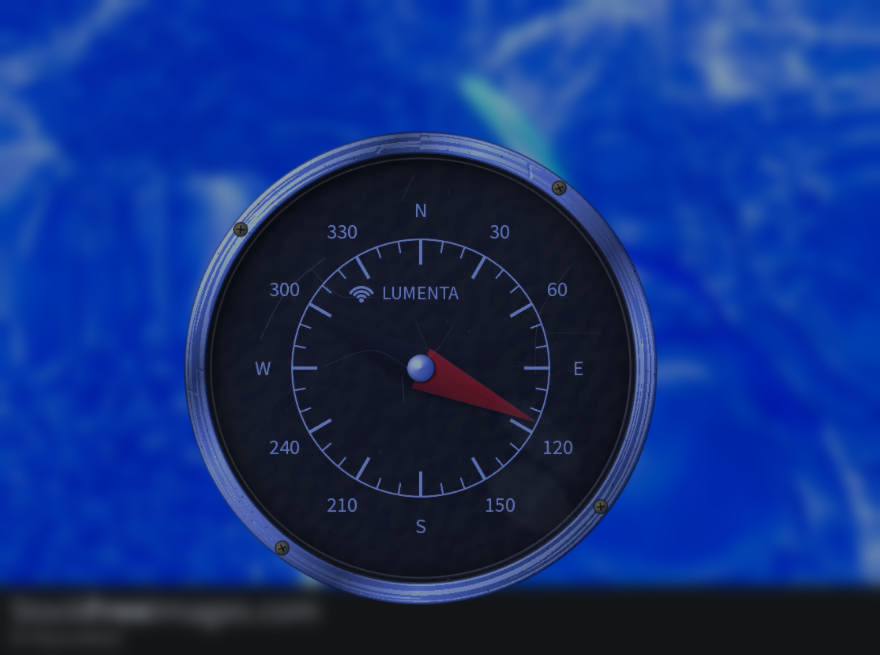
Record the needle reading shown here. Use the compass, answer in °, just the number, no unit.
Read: 115
